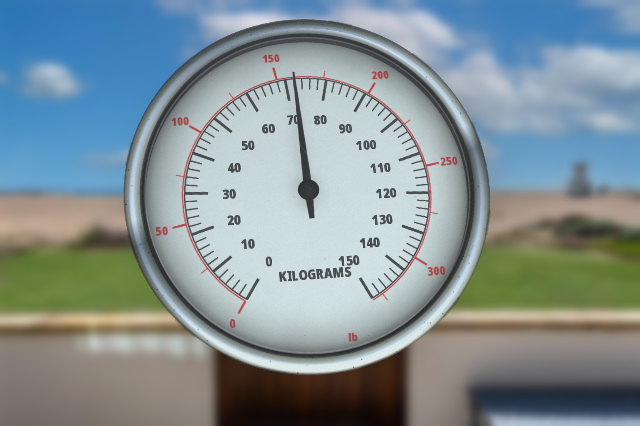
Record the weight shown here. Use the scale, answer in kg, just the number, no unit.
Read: 72
